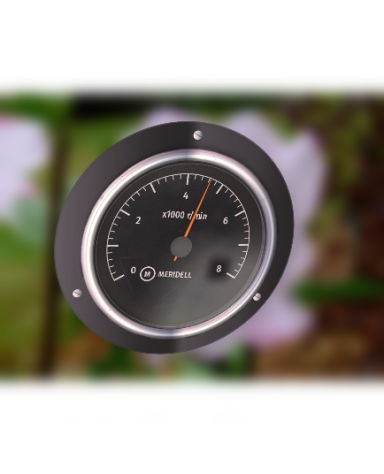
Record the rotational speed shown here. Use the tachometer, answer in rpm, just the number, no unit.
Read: 4600
